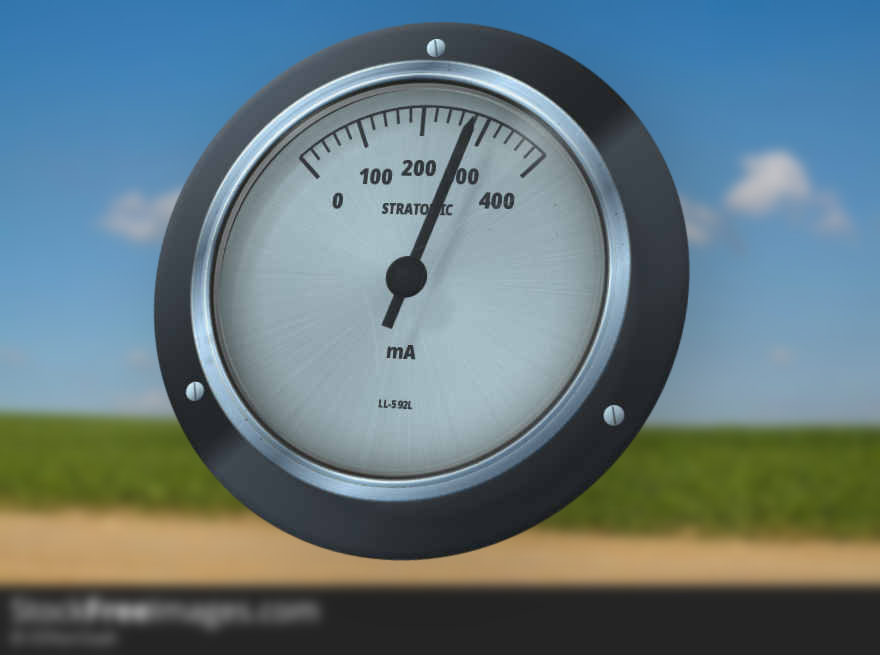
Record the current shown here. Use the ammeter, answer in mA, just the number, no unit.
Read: 280
